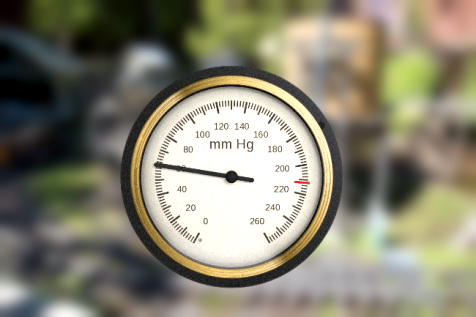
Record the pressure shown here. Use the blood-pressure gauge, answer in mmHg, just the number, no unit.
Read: 60
